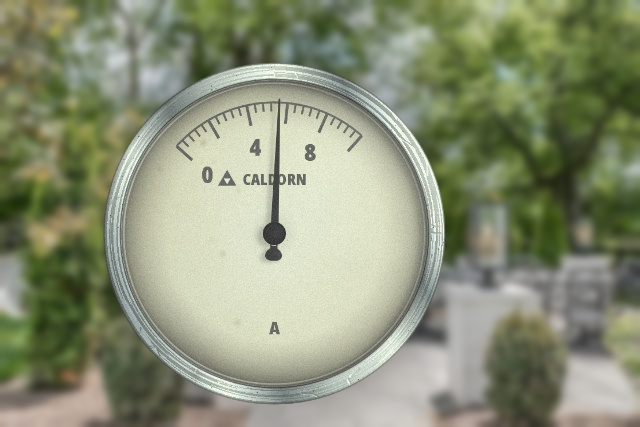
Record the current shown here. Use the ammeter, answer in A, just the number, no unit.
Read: 5.6
